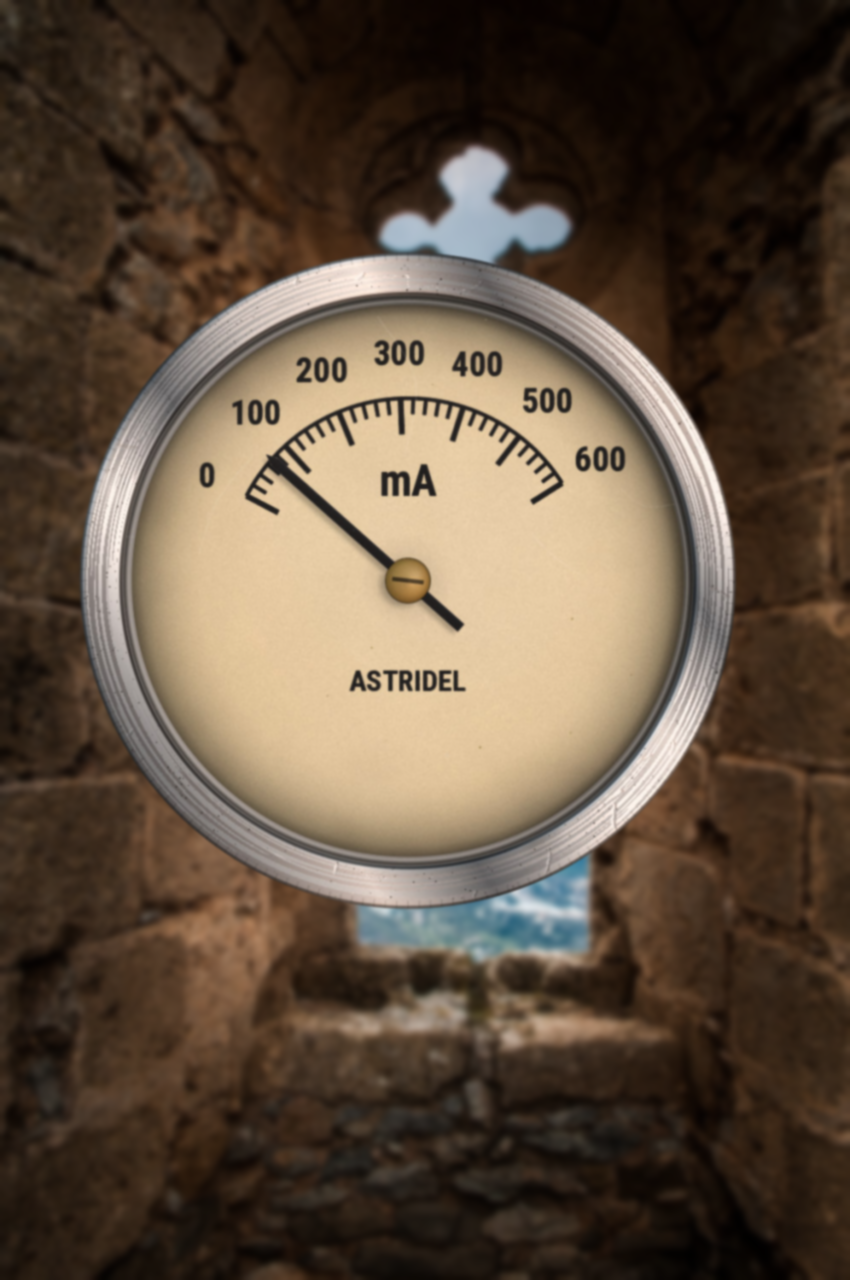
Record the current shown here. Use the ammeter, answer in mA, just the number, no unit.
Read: 70
